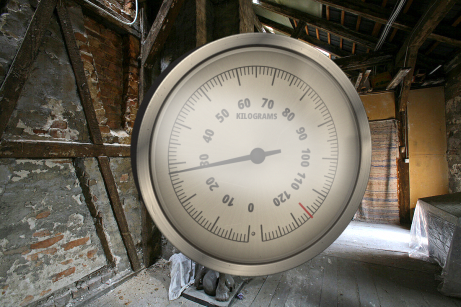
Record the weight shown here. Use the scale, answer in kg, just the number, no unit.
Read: 28
